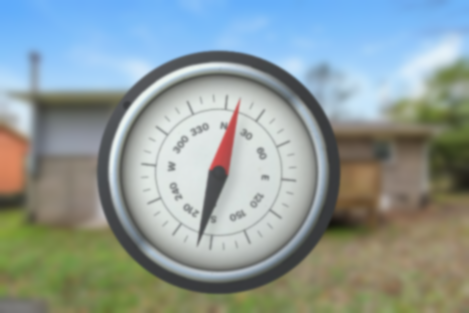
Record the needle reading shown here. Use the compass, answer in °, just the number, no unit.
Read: 10
